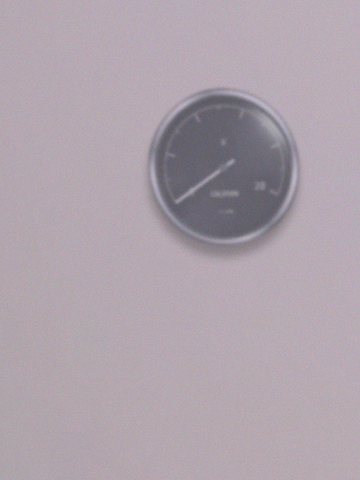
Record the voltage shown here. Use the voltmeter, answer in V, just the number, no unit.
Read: 0
